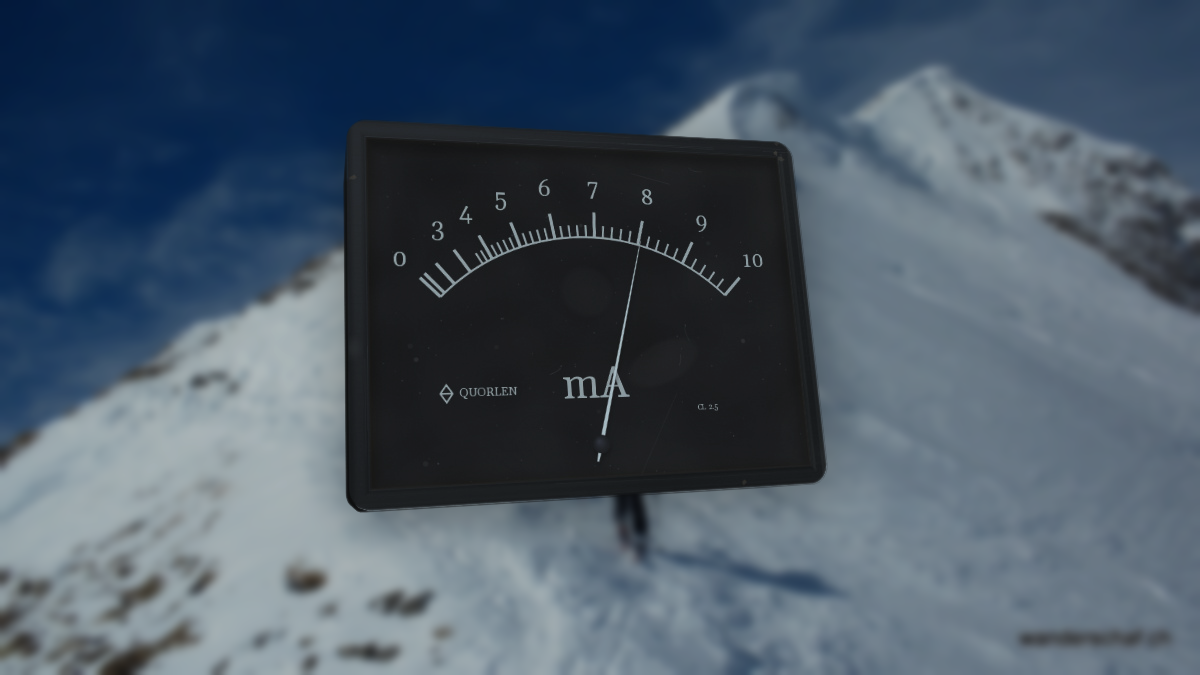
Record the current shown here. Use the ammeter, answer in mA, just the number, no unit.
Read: 8
